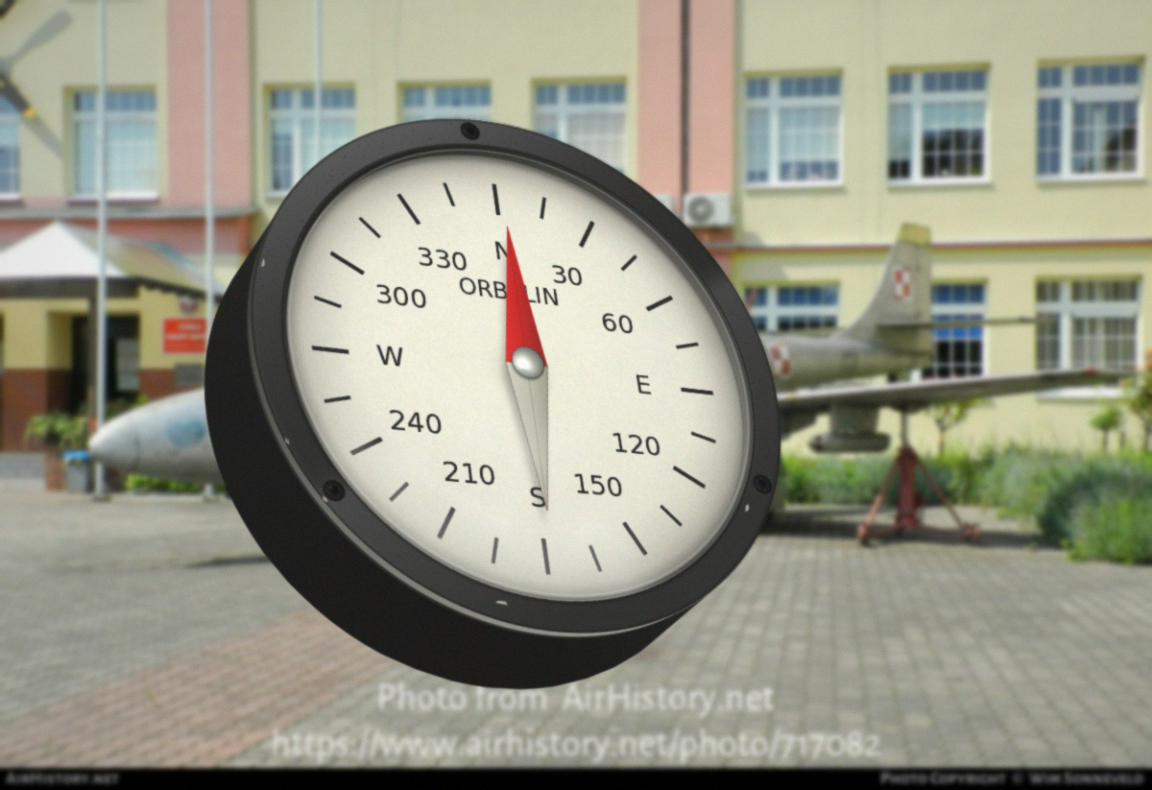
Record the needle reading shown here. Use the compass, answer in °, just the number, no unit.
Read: 0
